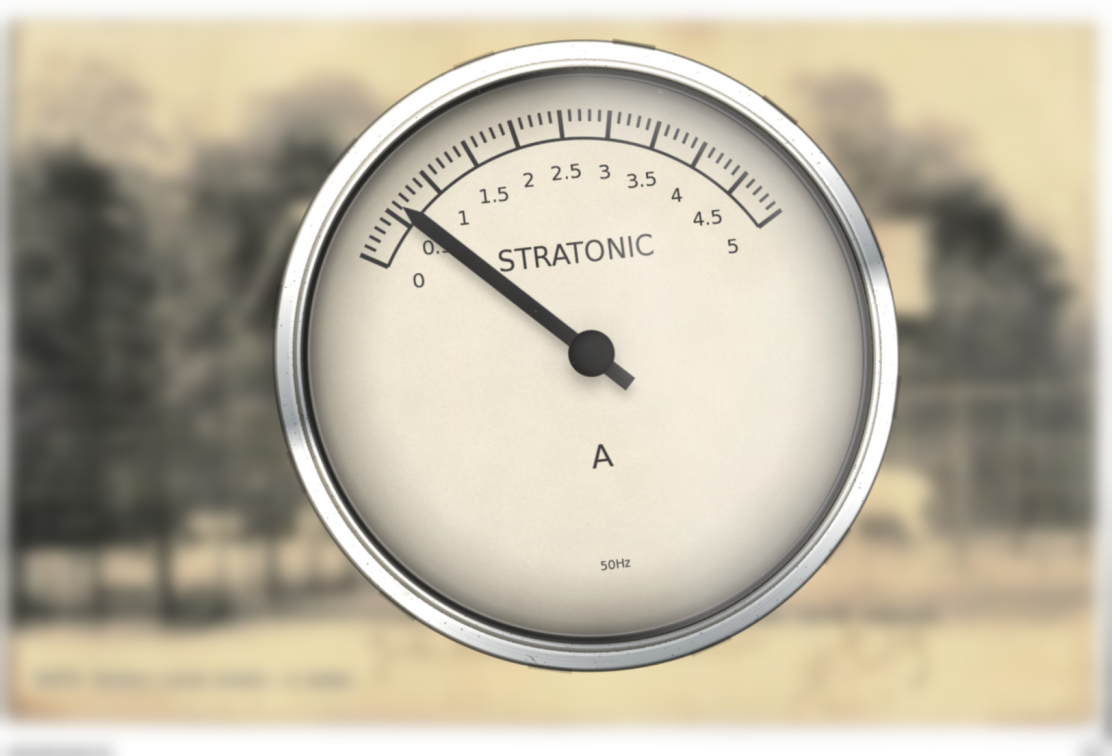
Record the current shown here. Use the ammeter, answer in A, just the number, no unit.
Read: 0.6
